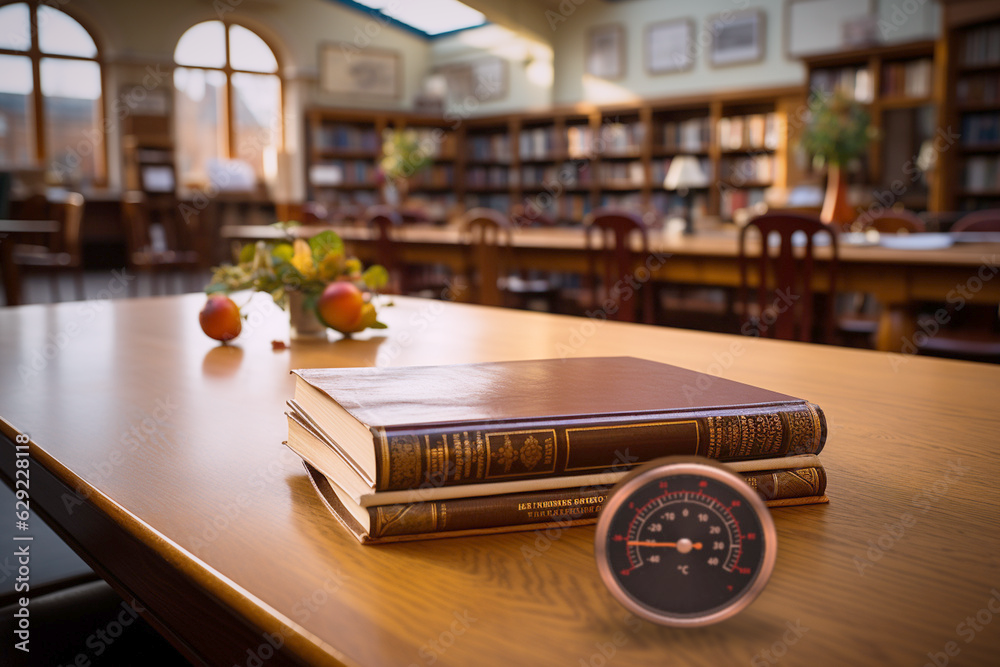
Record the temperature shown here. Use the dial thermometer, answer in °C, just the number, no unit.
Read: -30
